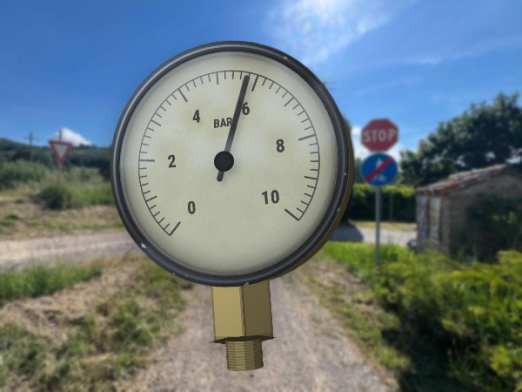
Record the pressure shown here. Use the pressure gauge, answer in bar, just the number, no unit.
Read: 5.8
